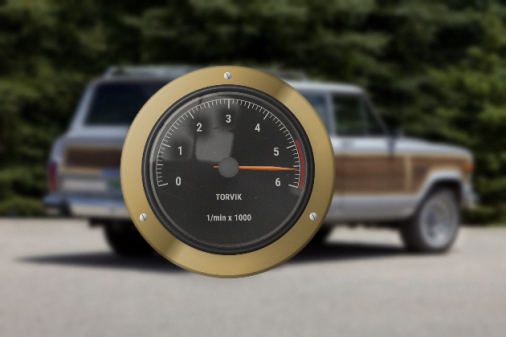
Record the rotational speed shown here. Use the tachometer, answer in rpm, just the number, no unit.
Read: 5600
